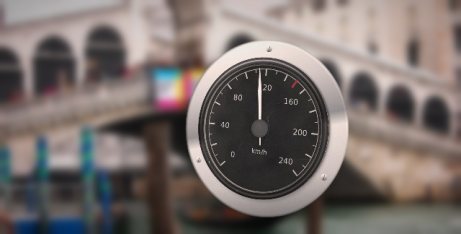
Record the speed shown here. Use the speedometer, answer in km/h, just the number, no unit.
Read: 115
